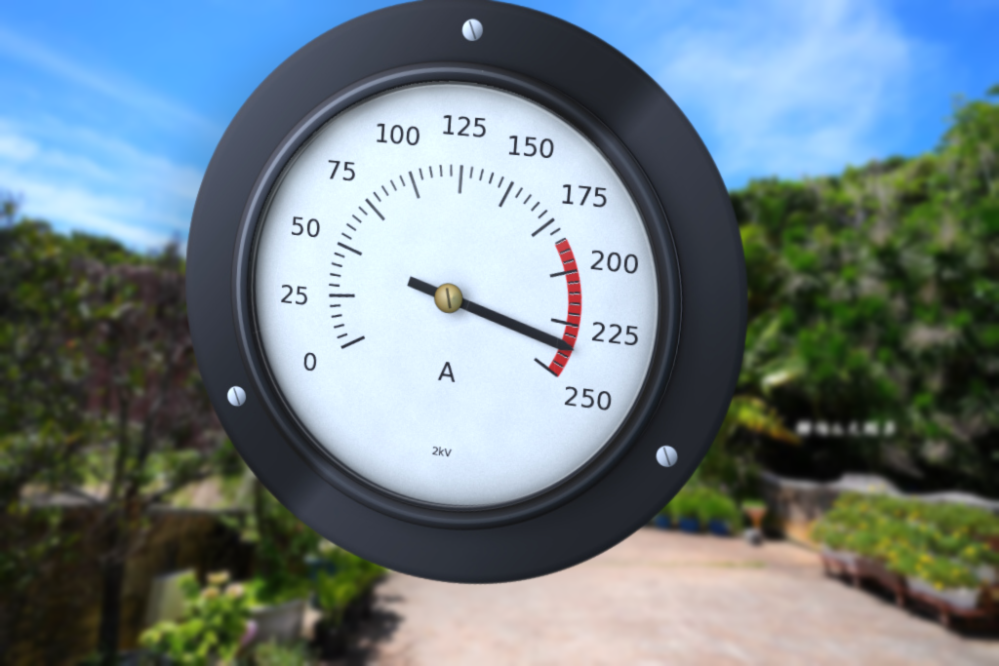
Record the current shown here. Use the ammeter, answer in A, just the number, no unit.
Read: 235
